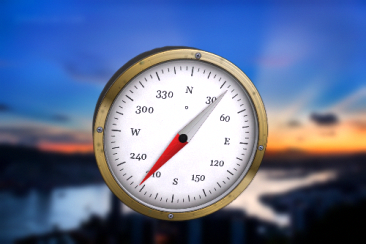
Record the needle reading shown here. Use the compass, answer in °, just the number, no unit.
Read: 215
